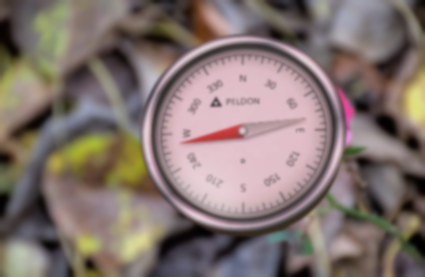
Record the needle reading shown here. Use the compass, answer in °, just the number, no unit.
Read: 260
